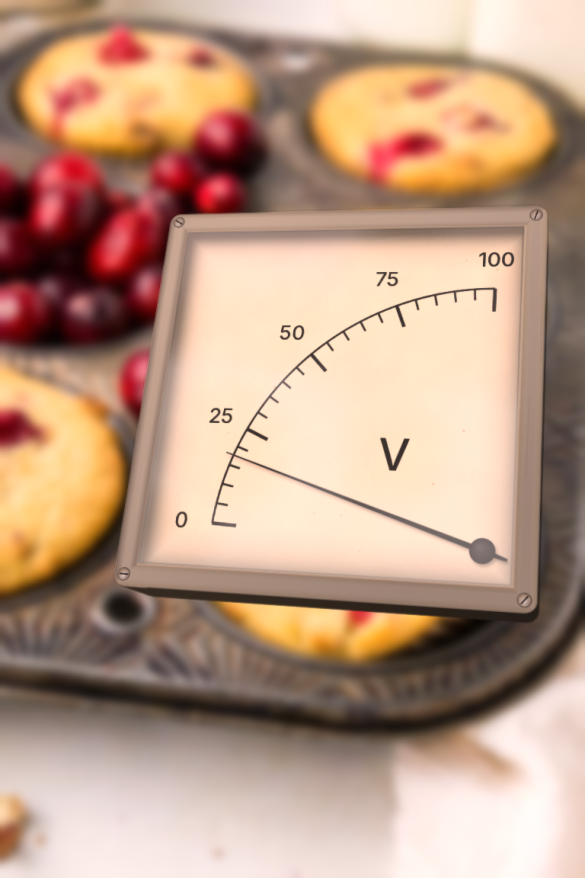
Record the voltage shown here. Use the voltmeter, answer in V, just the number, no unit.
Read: 17.5
